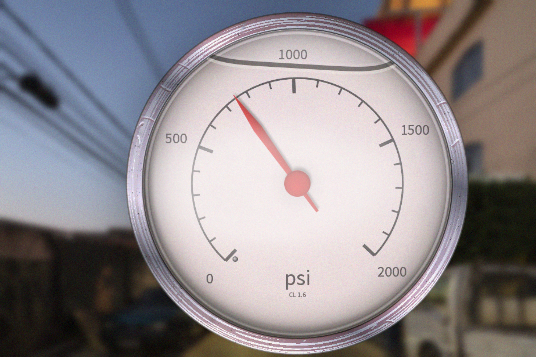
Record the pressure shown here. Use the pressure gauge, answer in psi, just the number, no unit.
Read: 750
